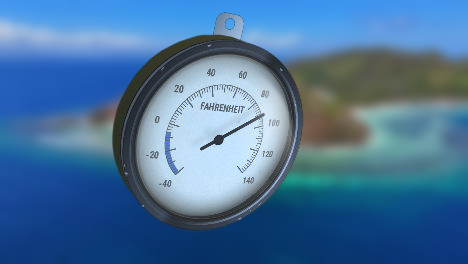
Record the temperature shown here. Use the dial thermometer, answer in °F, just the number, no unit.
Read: 90
